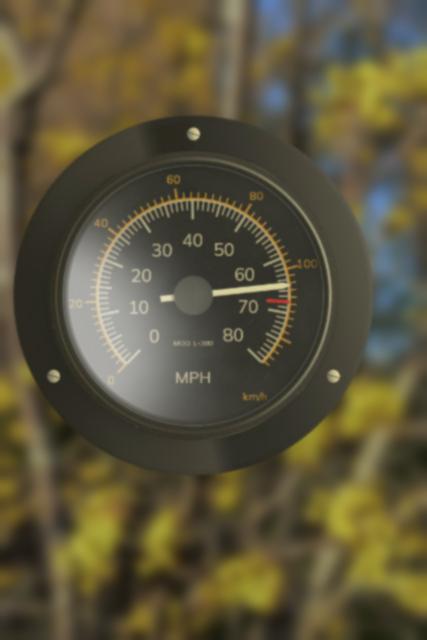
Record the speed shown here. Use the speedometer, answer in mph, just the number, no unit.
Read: 65
